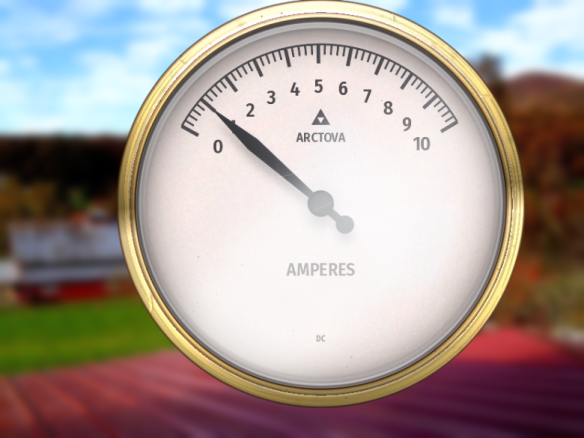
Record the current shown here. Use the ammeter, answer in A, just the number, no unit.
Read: 1
